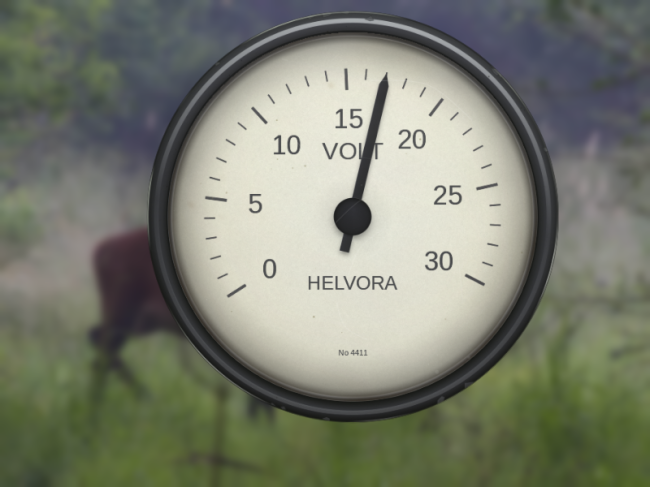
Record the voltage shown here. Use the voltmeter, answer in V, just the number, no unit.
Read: 17
